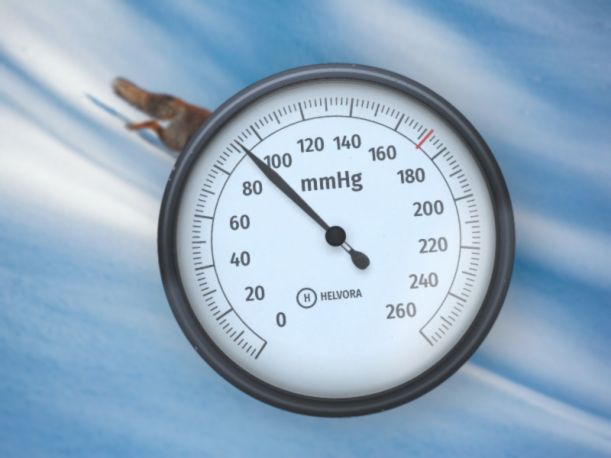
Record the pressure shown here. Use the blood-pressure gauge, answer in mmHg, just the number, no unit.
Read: 92
